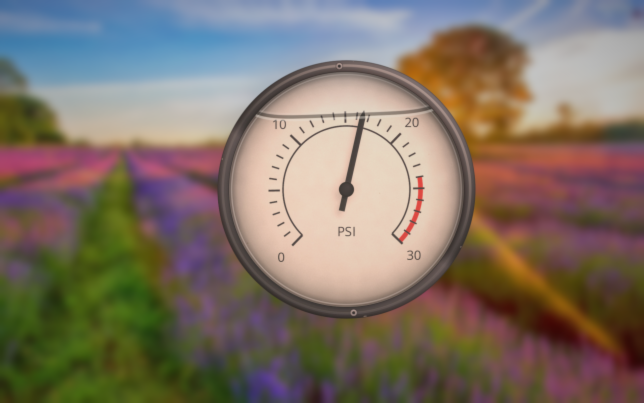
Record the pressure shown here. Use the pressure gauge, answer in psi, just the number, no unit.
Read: 16.5
